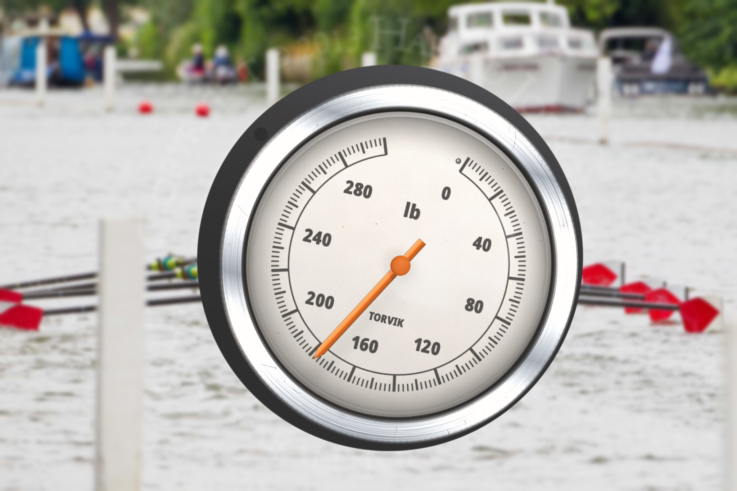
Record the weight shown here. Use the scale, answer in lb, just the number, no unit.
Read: 178
